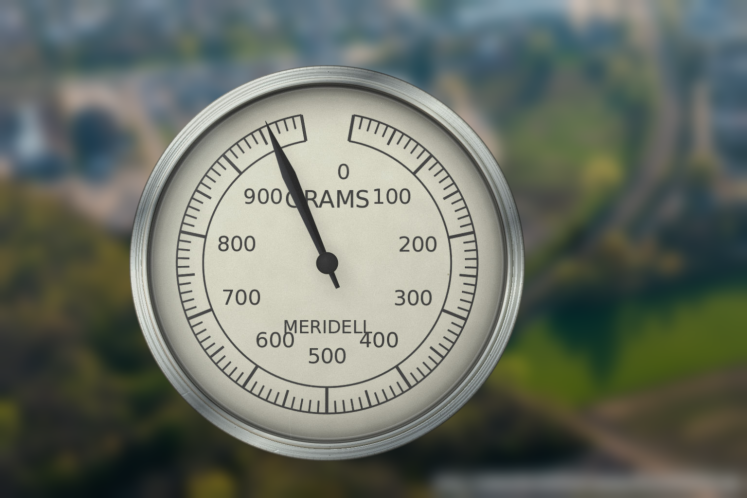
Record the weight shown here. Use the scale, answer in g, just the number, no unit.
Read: 960
